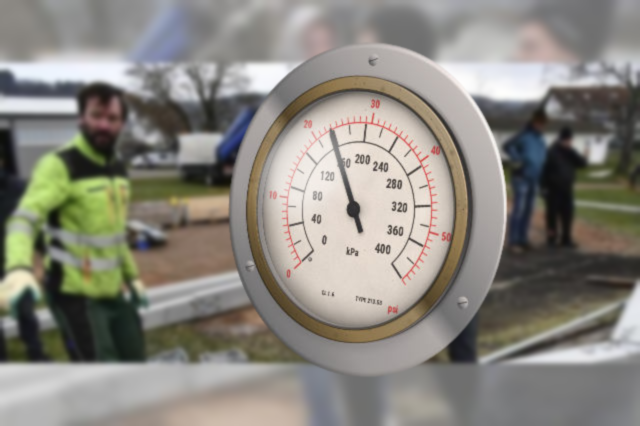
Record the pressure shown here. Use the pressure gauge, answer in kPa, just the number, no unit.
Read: 160
